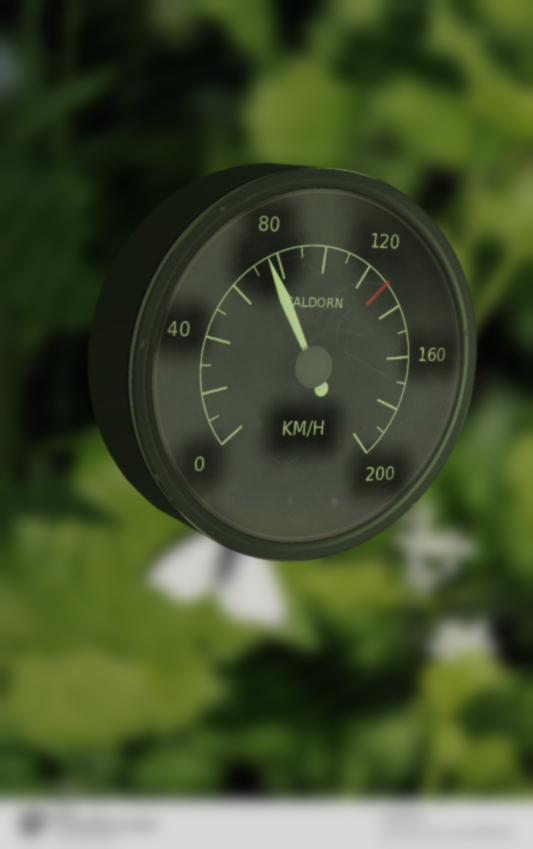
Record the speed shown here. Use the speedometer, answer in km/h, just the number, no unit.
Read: 75
